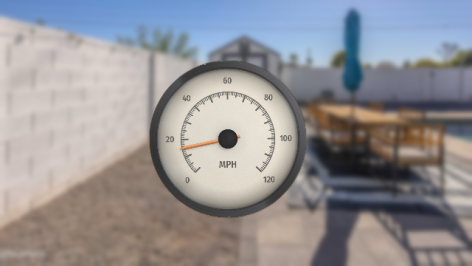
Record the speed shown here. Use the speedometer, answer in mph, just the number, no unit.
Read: 15
